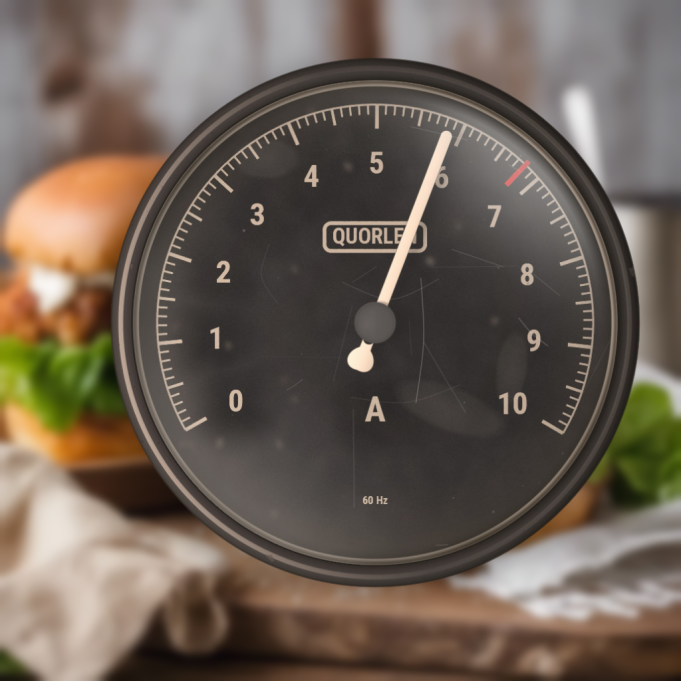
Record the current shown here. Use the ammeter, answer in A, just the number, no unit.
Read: 5.85
